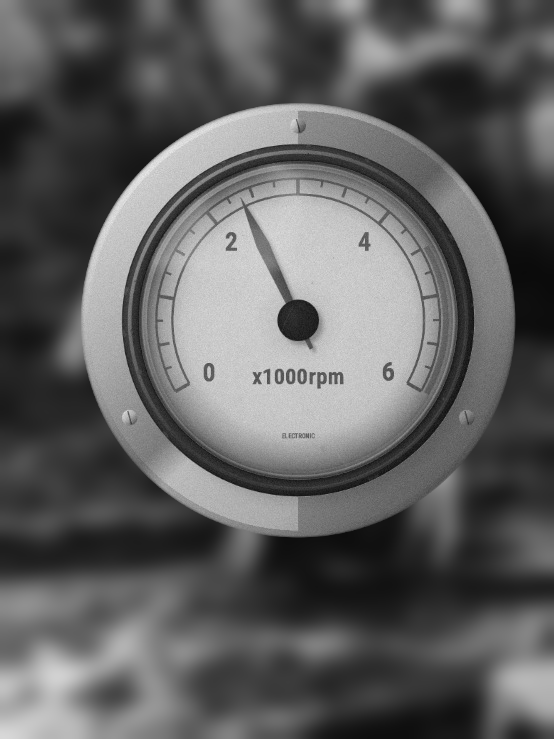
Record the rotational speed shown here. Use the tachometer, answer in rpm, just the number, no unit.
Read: 2375
